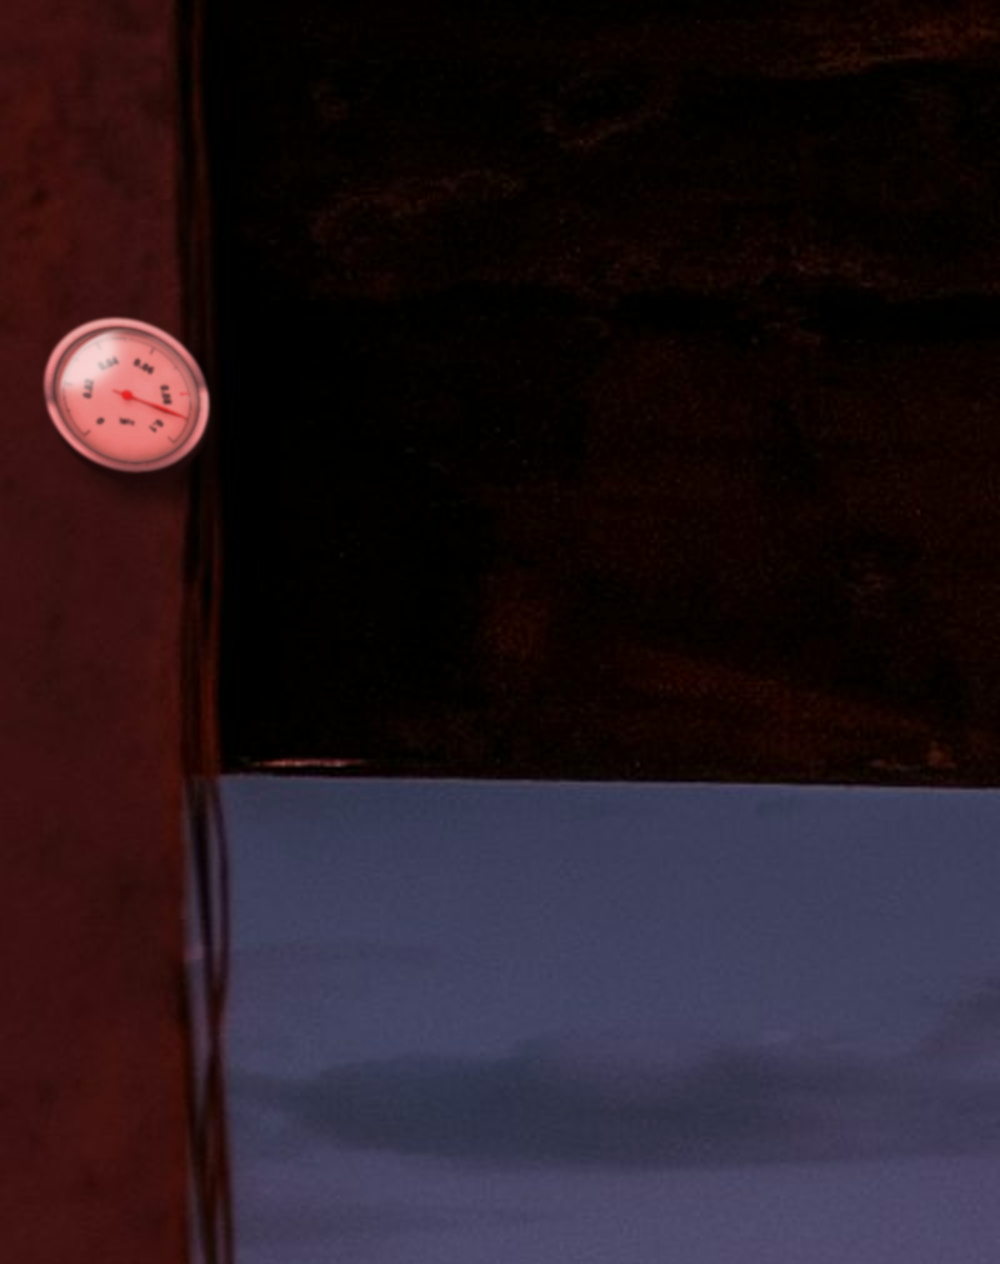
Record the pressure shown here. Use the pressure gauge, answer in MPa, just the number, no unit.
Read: 0.09
